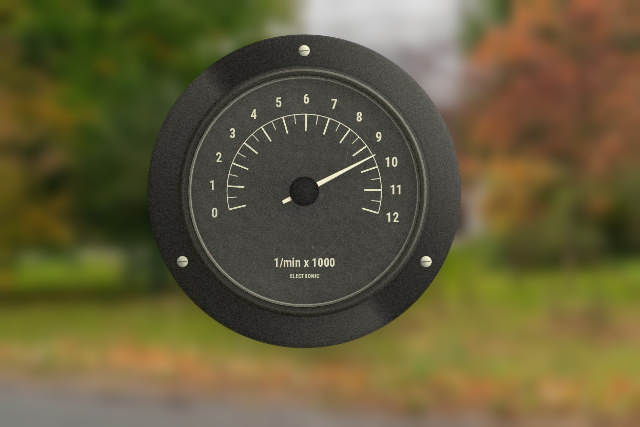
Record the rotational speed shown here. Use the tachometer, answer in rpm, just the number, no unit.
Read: 9500
